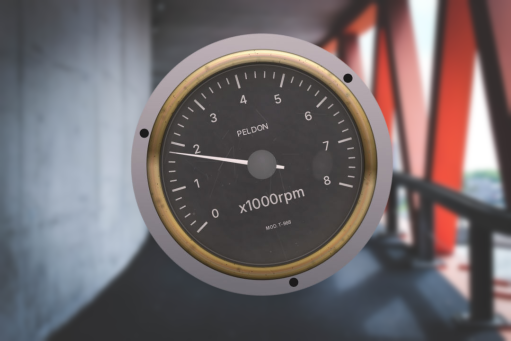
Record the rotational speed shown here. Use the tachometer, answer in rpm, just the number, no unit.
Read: 1800
